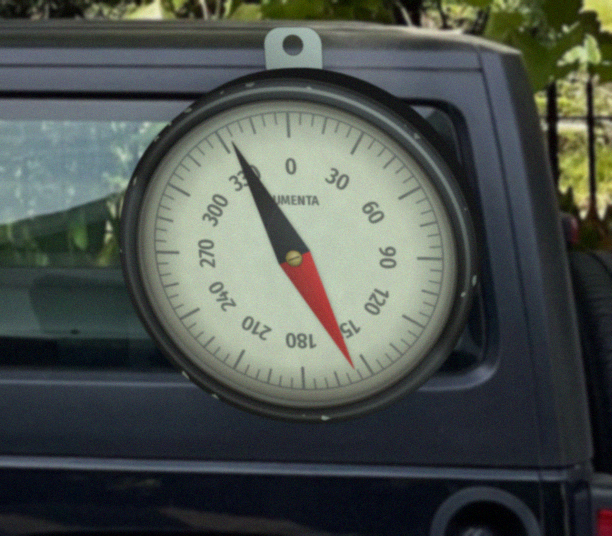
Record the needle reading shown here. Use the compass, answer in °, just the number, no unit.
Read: 155
